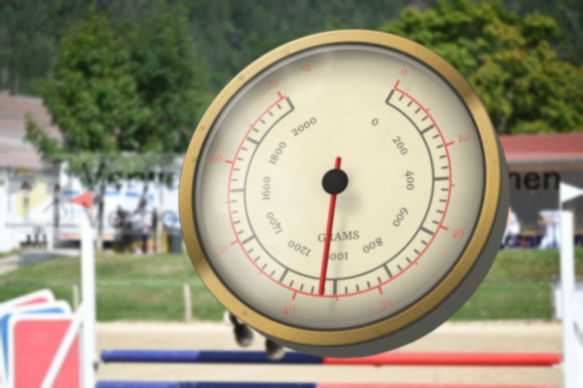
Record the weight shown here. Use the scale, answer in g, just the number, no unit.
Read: 1040
